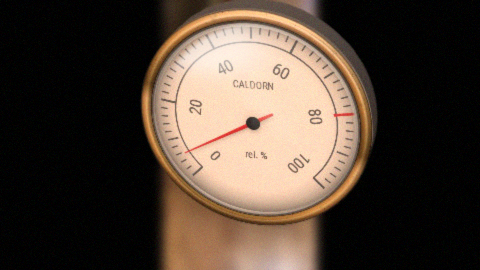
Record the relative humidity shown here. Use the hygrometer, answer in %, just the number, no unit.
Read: 6
